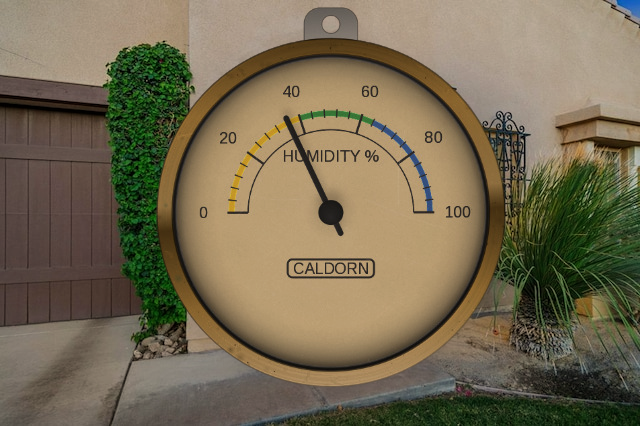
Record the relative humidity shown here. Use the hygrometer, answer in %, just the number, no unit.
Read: 36
